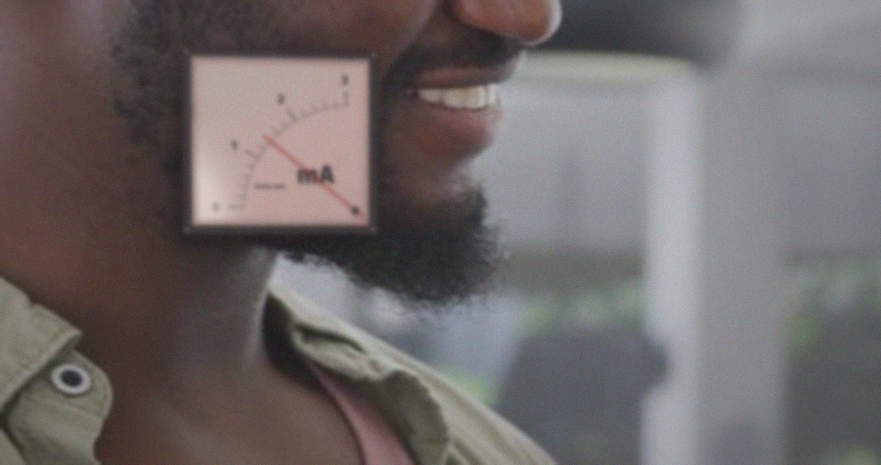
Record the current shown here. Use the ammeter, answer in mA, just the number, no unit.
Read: 1.4
